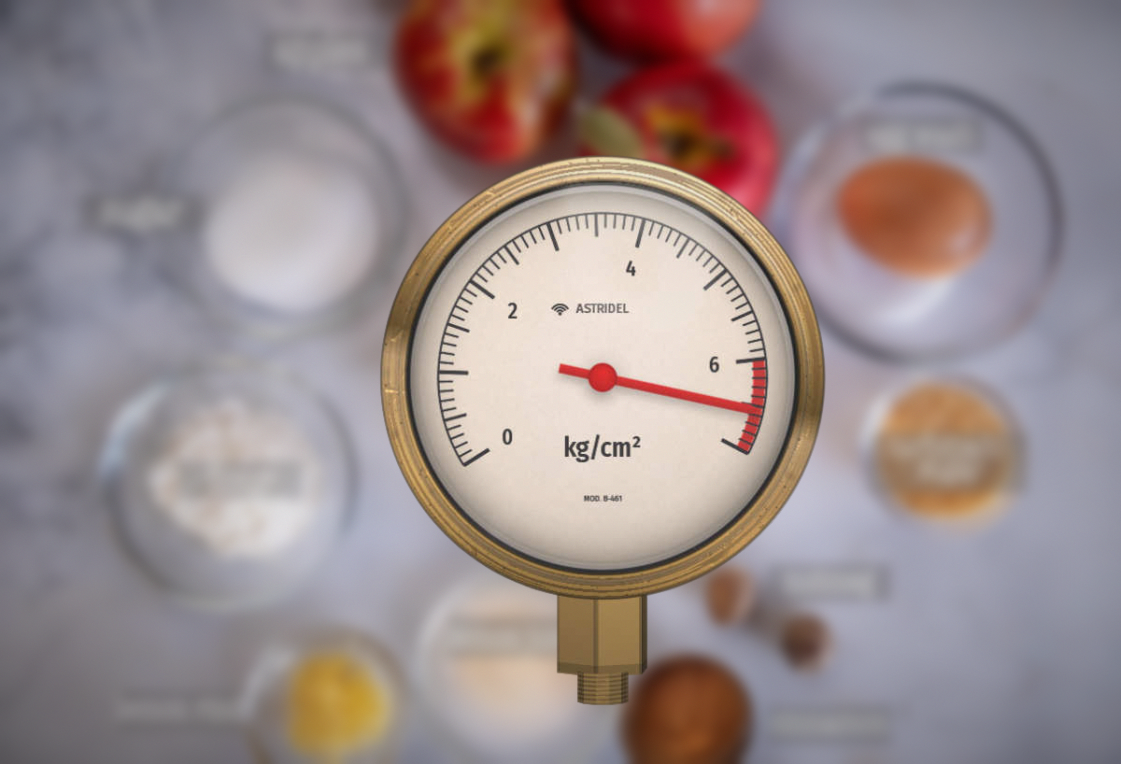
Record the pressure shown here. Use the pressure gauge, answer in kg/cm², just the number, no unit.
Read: 6.55
